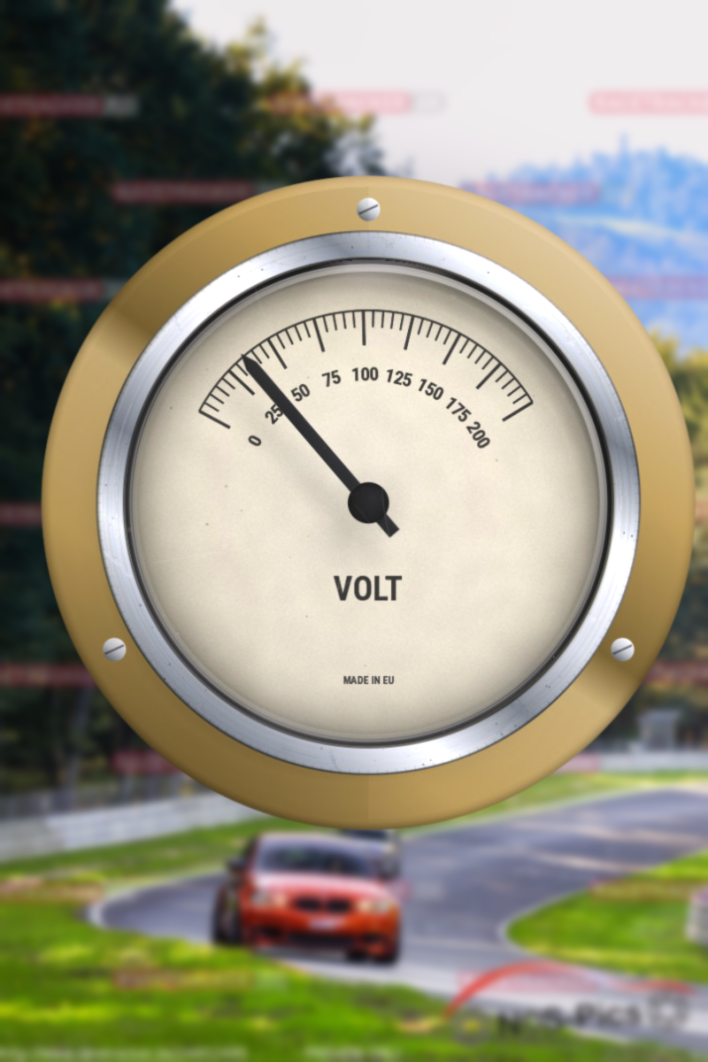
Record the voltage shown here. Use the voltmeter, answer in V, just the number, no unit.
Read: 35
